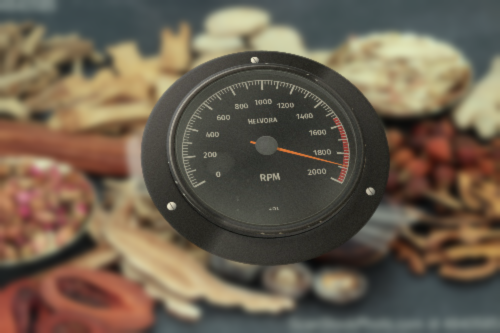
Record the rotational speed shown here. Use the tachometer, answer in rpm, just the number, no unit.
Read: 1900
